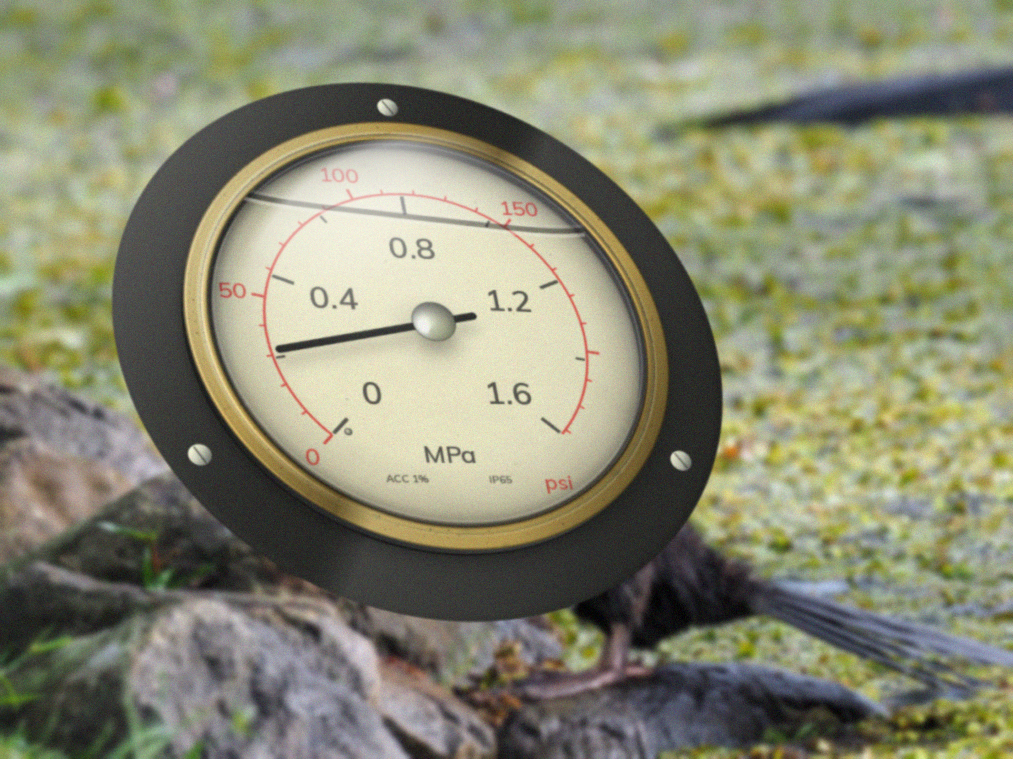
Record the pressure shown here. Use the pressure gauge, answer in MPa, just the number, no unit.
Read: 0.2
